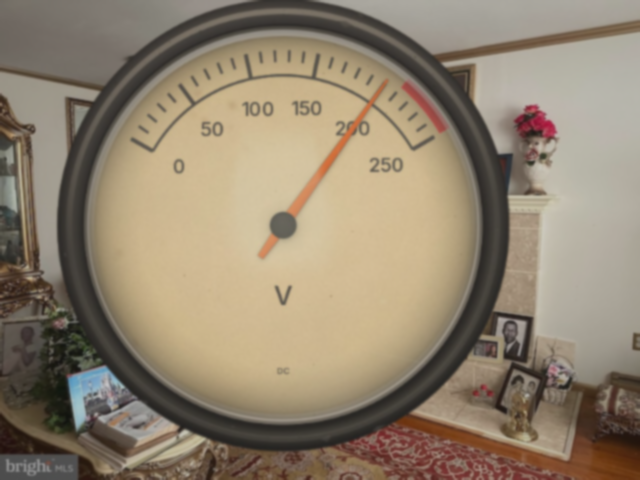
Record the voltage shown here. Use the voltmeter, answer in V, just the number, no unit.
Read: 200
